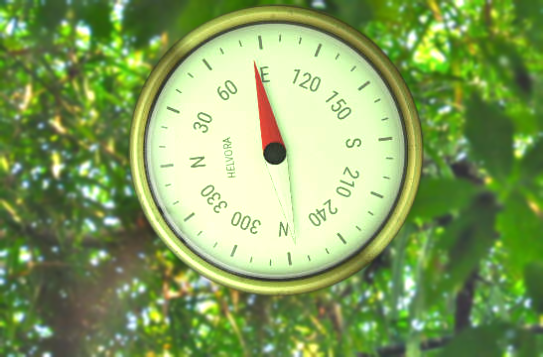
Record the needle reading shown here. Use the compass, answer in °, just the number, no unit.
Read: 85
